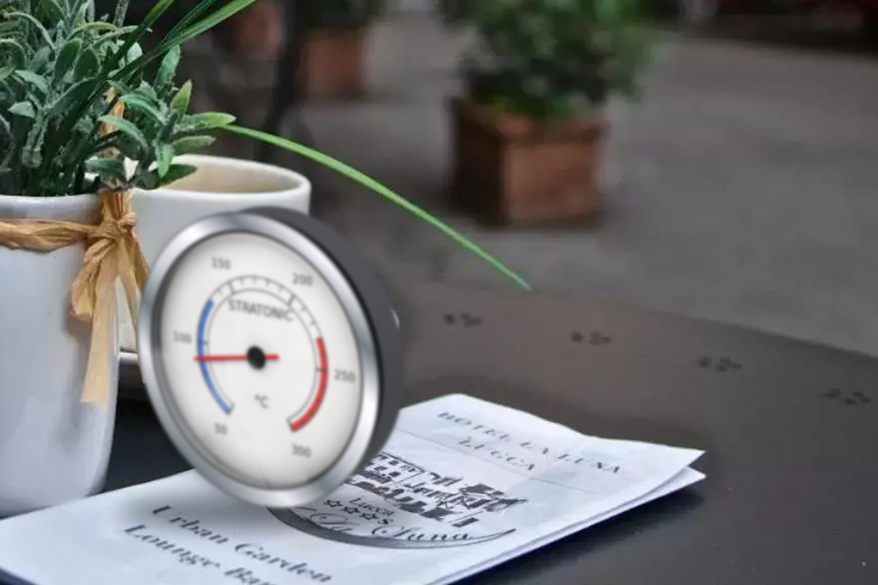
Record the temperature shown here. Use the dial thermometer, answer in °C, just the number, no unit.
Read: 90
